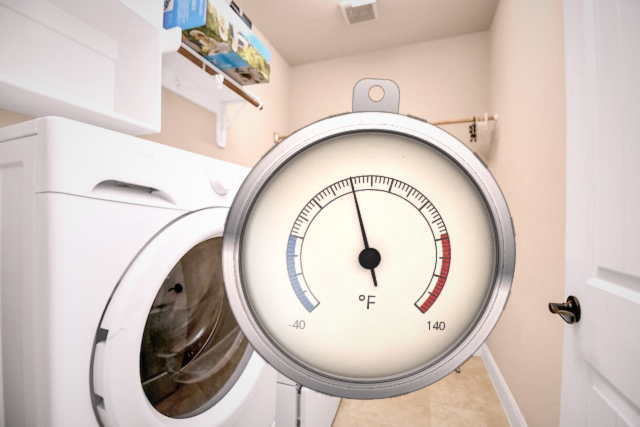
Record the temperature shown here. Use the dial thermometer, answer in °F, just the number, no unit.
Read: 40
